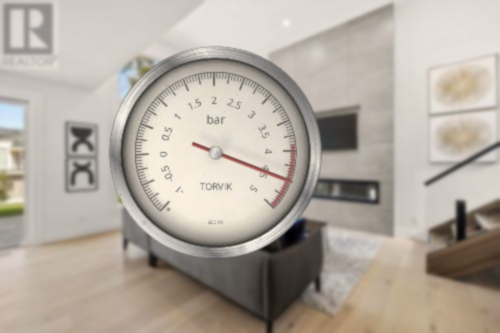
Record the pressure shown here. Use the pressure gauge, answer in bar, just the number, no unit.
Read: 4.5
